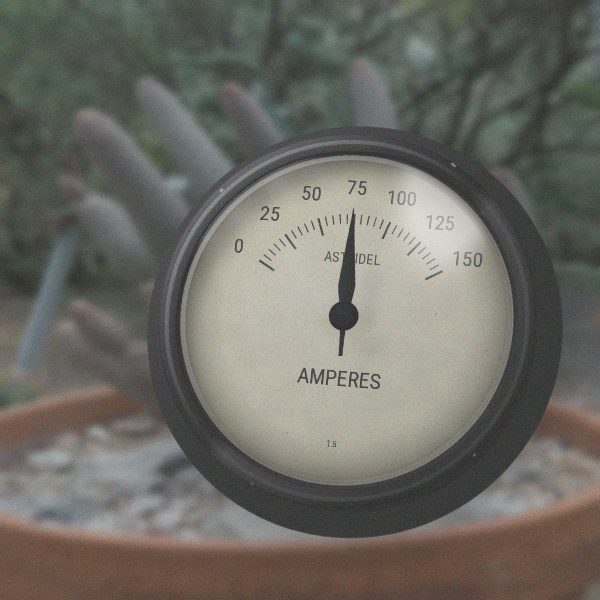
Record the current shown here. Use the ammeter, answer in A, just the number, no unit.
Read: 75
